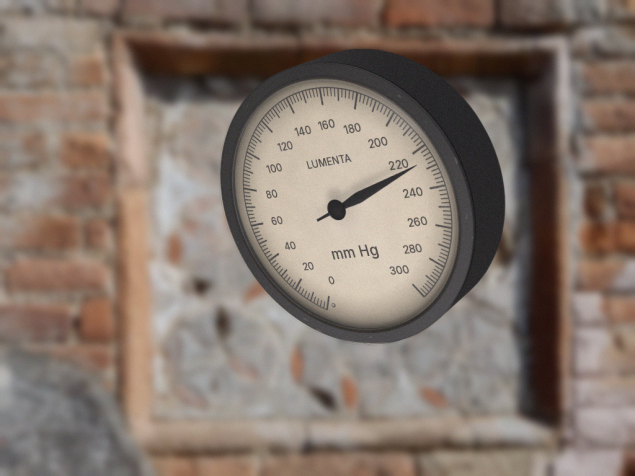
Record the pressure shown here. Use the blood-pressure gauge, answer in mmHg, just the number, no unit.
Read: 226
